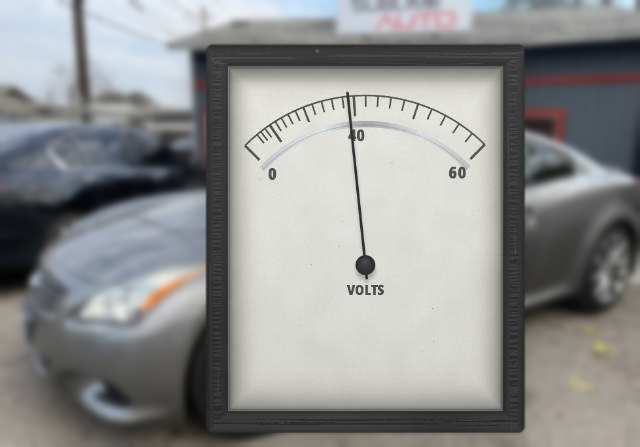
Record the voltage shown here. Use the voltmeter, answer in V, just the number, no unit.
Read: 39
